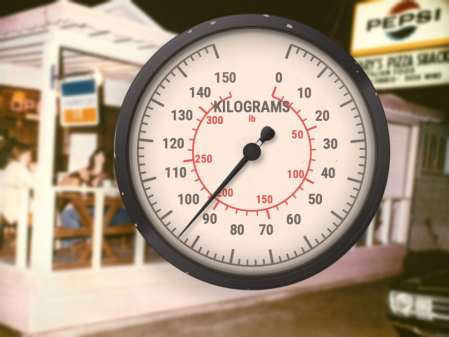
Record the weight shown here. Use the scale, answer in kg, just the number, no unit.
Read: 94
